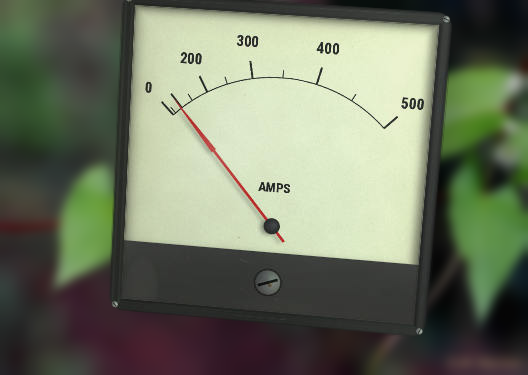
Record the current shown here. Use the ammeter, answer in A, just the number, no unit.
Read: 100
